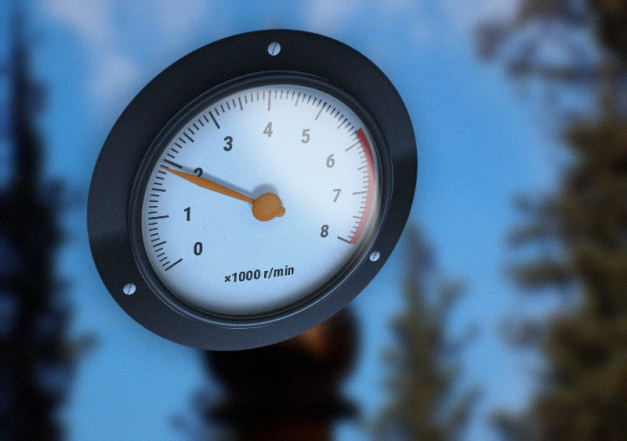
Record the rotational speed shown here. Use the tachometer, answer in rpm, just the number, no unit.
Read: 1900
